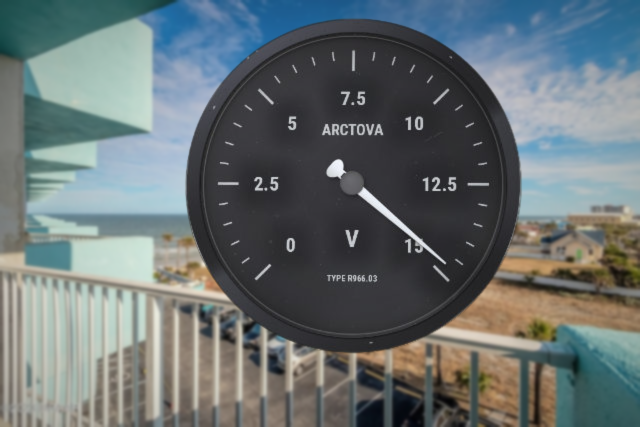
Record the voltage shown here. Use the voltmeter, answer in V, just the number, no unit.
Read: 14.75
